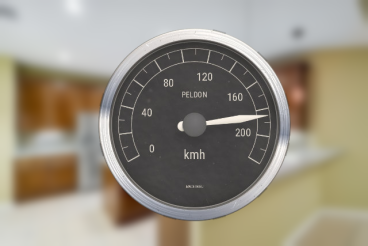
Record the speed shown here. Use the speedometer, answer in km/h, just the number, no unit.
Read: 185
